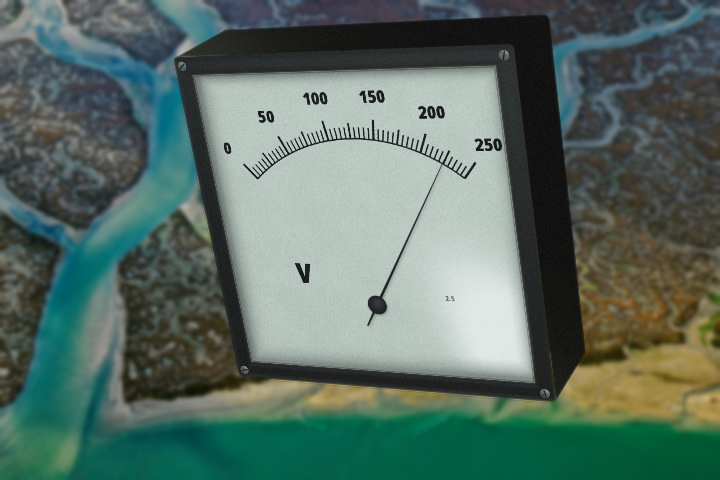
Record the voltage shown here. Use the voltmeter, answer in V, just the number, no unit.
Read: 225
